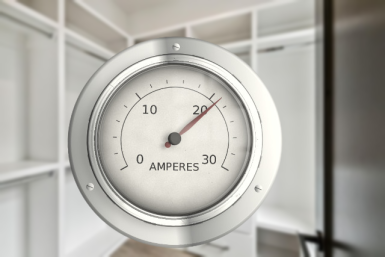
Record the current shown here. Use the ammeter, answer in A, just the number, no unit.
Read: 21
